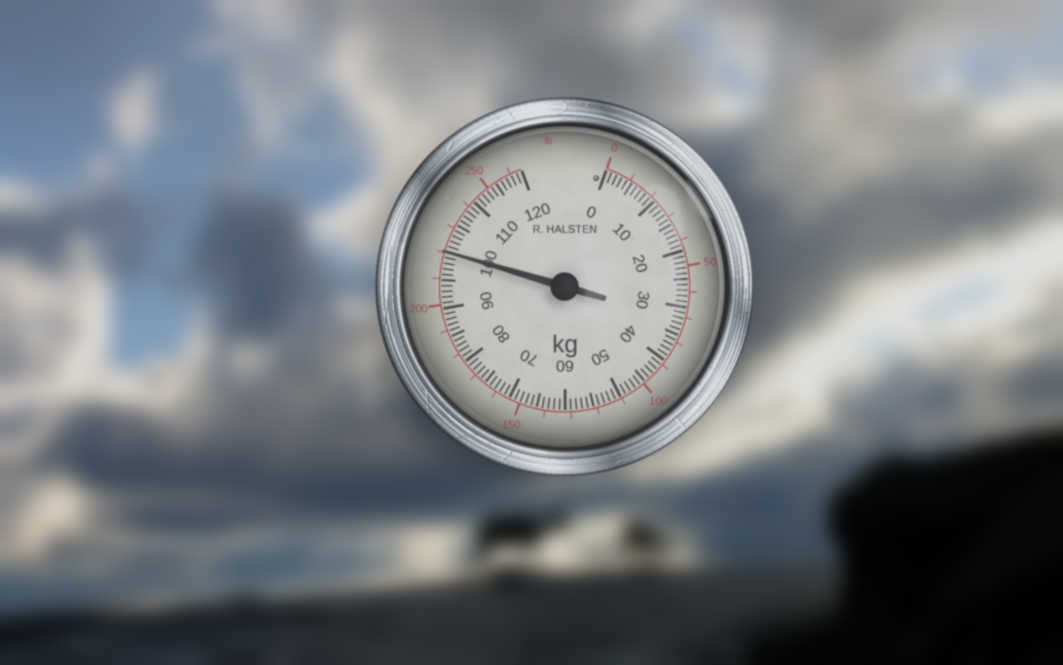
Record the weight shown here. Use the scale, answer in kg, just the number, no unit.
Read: 100
